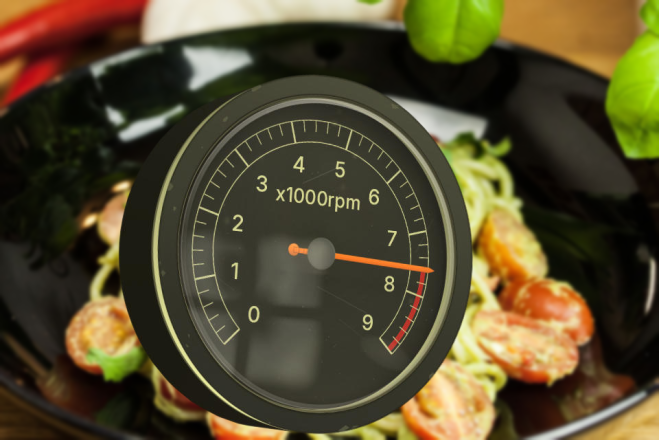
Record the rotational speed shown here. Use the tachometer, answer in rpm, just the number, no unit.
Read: 7600
